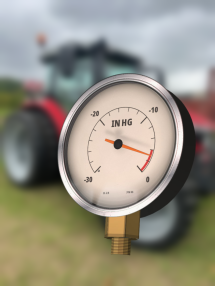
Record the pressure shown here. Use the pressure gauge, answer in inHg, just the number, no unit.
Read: -3
